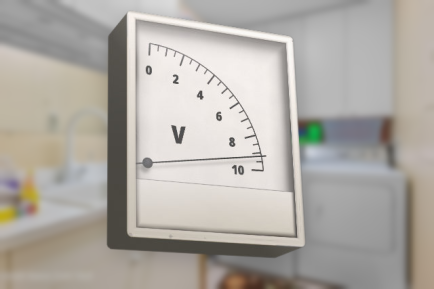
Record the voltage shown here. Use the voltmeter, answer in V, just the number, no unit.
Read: 9.25
